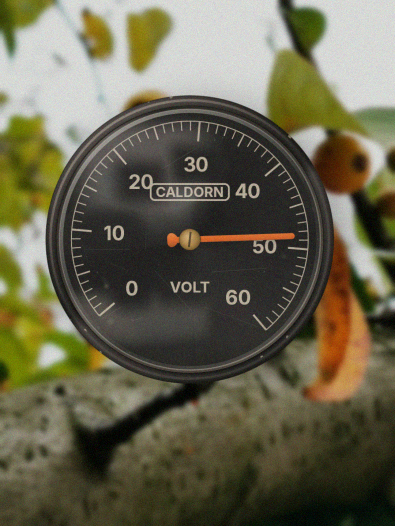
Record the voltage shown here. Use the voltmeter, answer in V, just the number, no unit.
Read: 48.5
